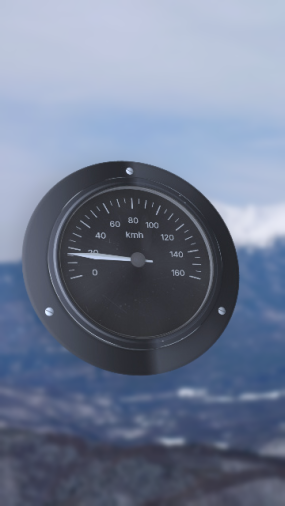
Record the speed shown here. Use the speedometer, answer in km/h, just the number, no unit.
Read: 15
